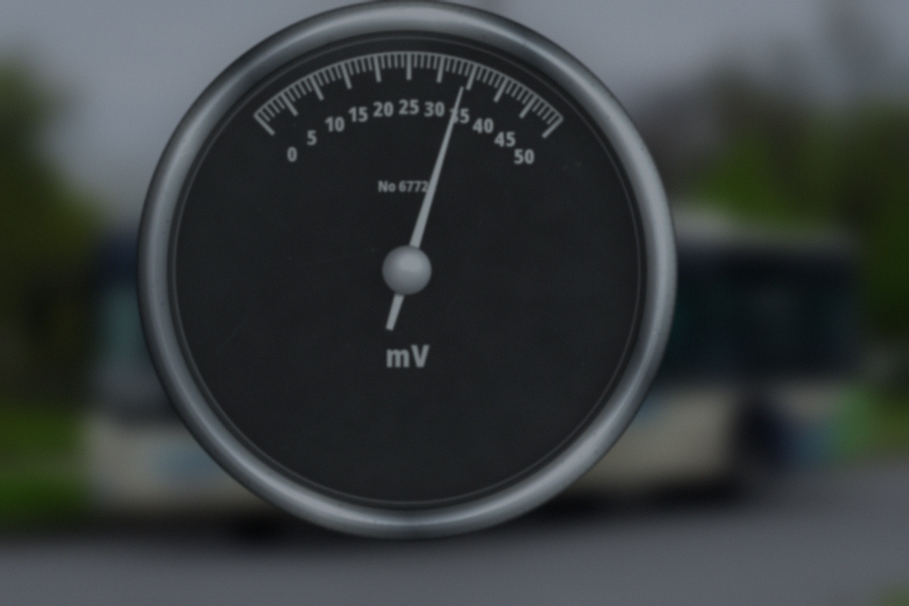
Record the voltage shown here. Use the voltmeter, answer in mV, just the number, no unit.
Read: 34
